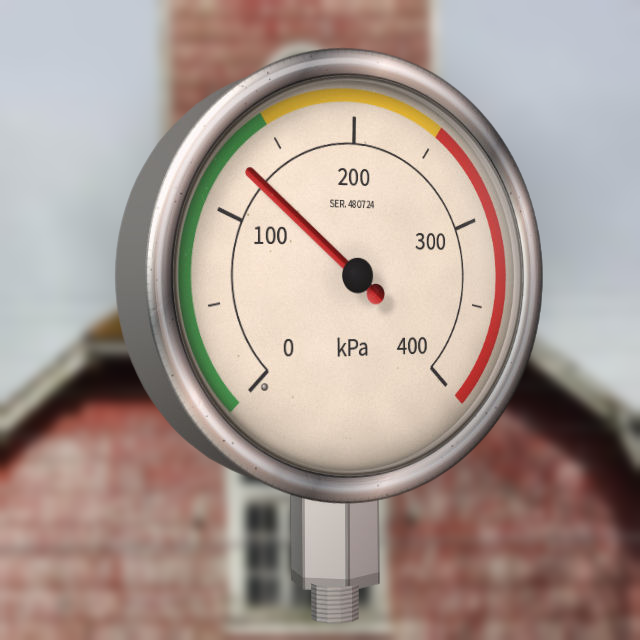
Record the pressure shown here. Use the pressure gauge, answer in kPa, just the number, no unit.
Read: 125
